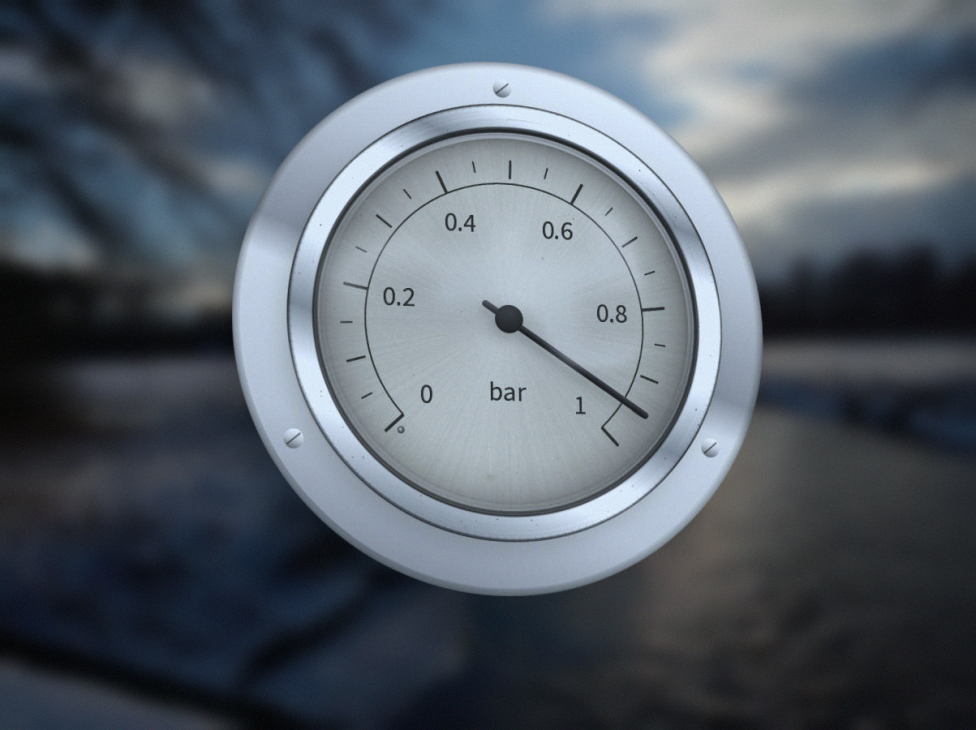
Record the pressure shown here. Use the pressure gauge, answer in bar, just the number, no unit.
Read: 0.95
